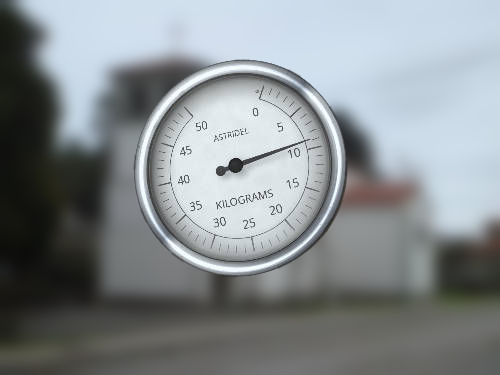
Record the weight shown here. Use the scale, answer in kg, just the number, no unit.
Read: 9
